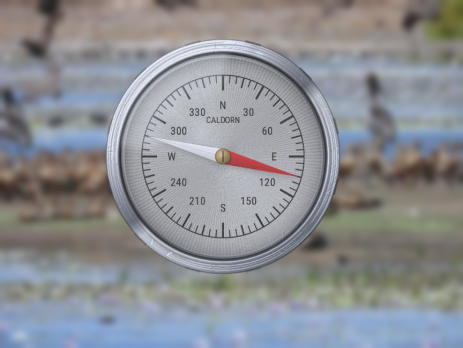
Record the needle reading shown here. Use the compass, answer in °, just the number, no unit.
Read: 105
